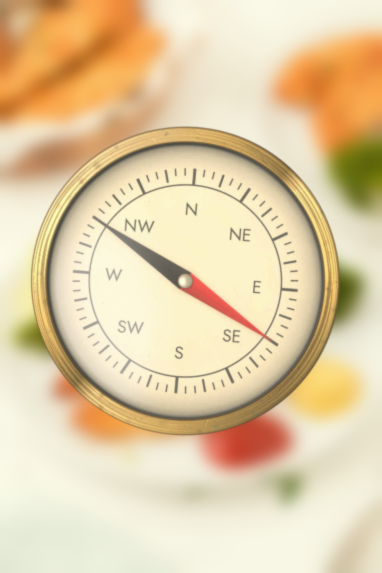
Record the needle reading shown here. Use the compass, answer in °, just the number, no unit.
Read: 120
